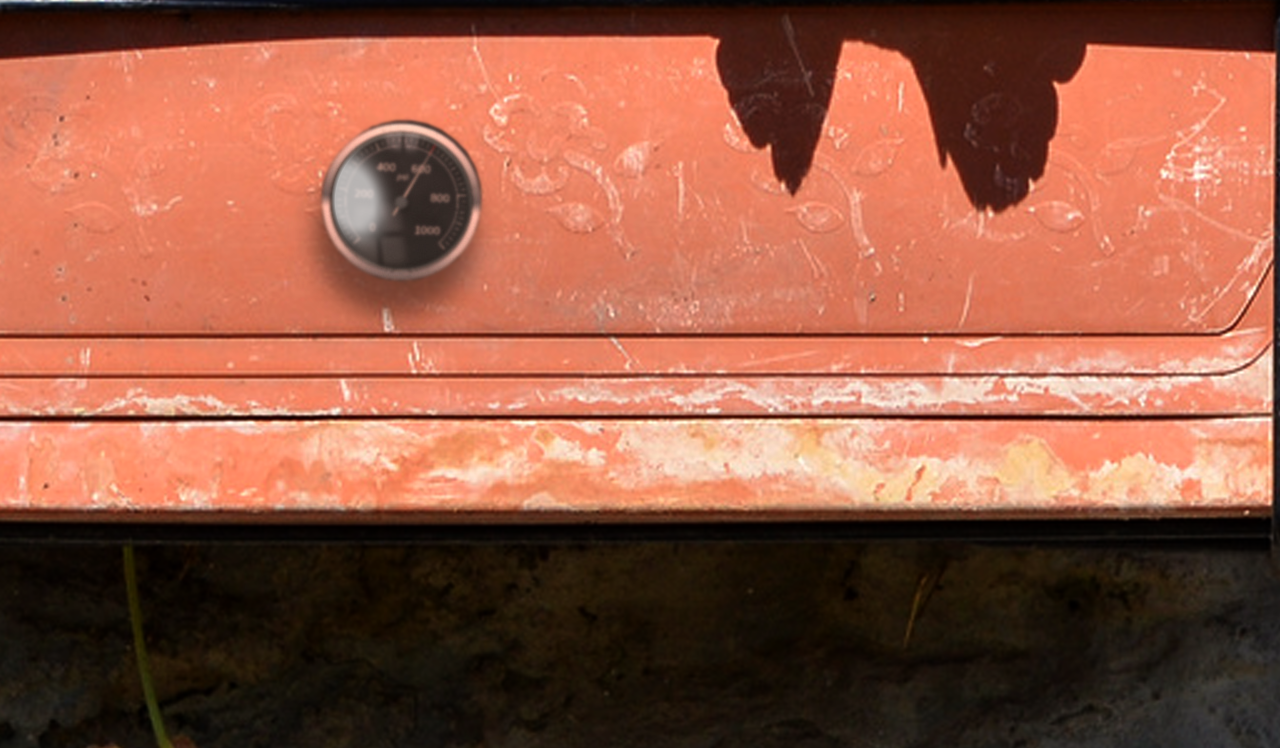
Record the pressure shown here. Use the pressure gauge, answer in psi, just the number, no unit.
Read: 600
